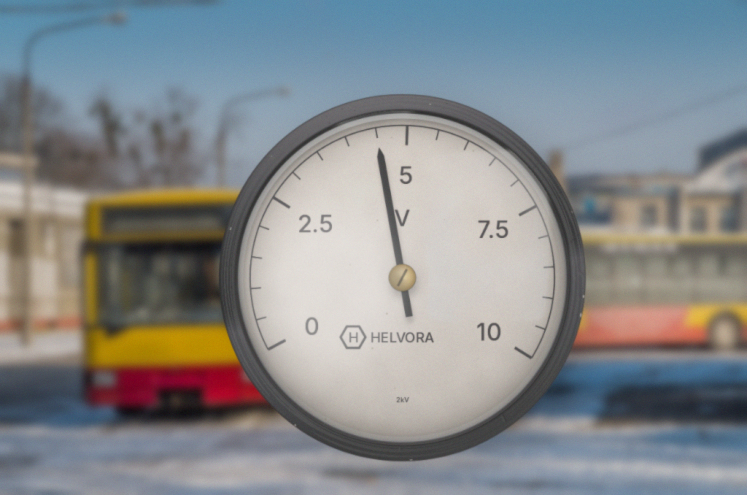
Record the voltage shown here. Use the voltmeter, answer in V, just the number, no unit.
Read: 4.5
